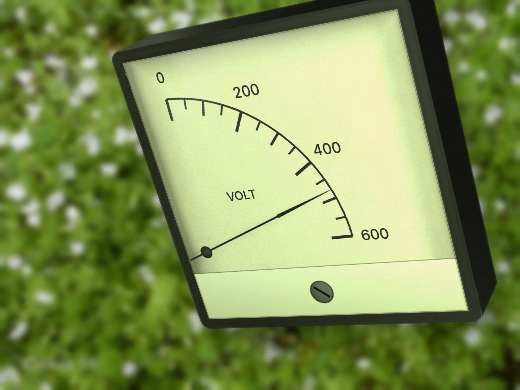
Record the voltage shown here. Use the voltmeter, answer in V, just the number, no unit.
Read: 475
